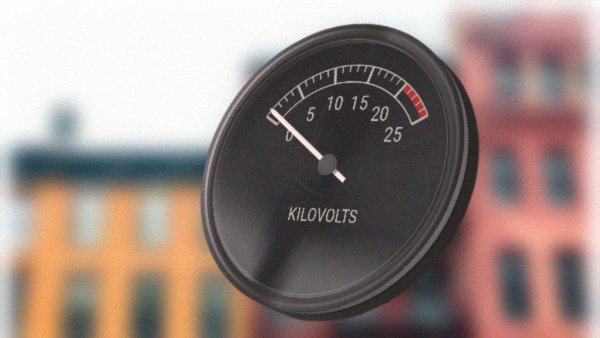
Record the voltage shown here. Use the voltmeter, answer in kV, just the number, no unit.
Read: 1
